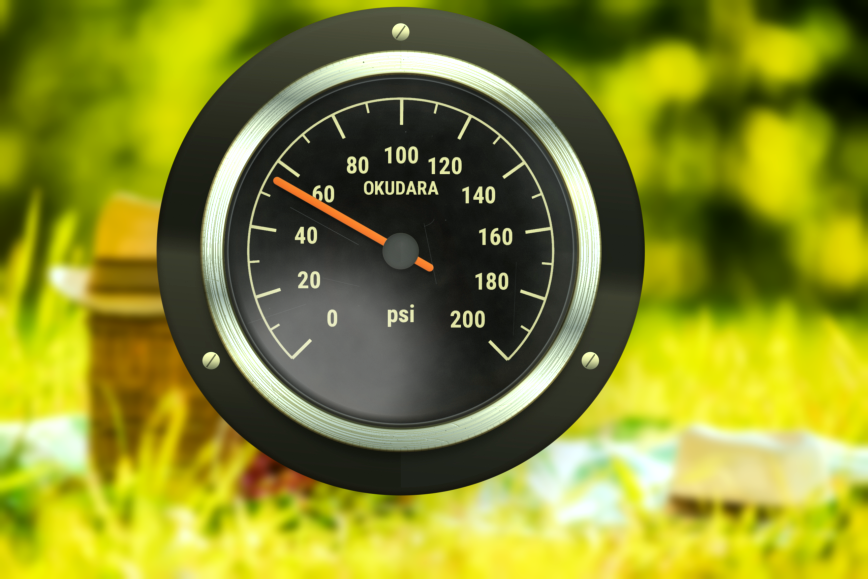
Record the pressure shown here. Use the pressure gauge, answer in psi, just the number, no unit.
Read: 55
